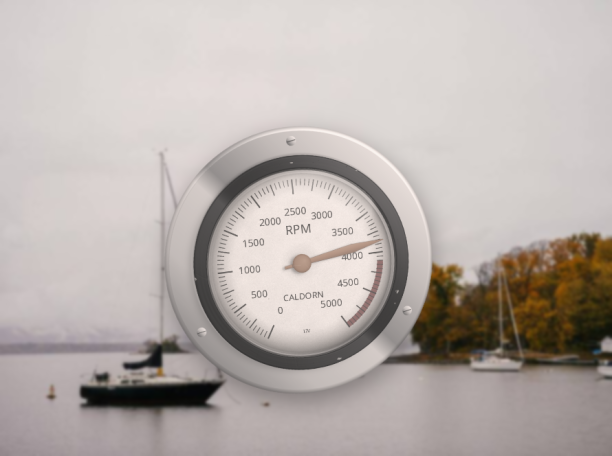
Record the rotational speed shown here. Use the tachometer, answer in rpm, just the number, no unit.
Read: 3850
